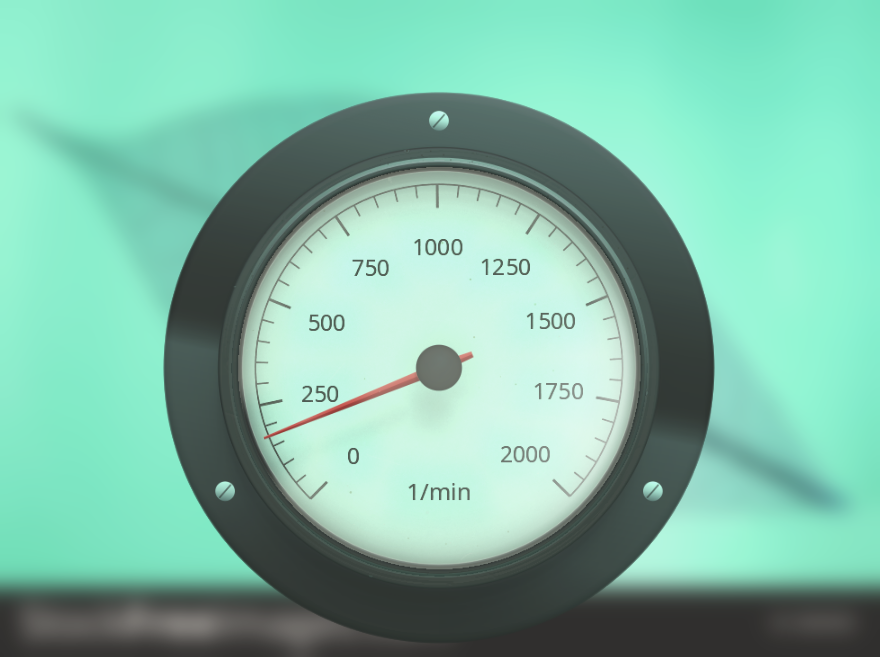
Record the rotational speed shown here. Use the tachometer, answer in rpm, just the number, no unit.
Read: 175
